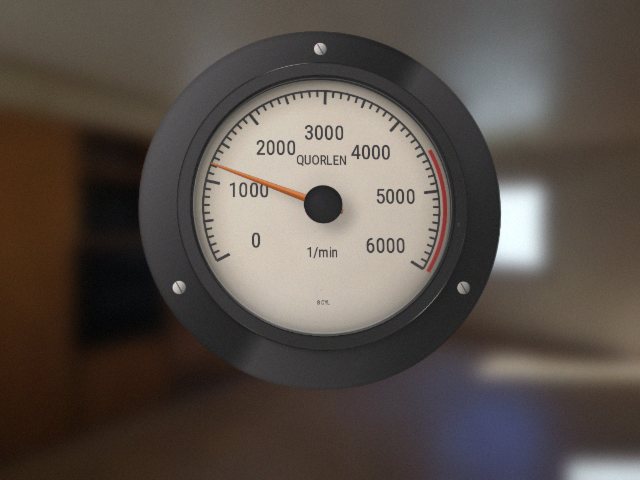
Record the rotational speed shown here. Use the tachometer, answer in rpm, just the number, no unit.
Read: 1200
